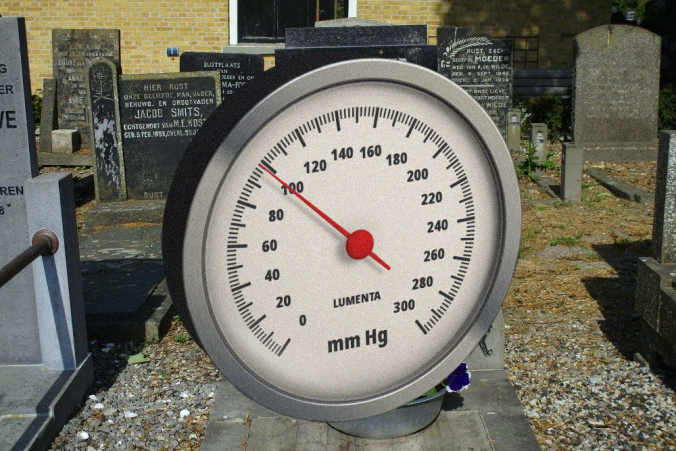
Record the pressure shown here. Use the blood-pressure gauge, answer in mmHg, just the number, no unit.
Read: 98
